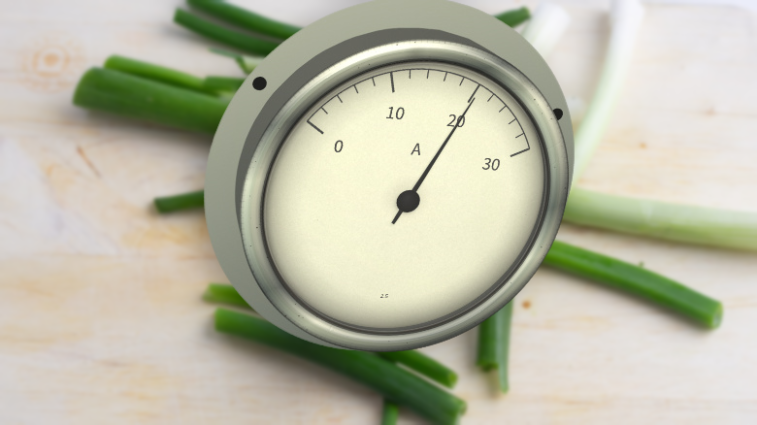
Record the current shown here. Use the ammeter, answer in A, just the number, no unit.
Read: 20
